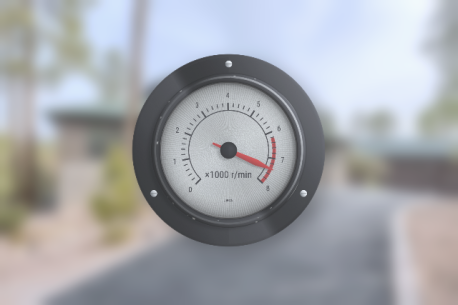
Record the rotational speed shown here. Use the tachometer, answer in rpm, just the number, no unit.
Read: 7400
